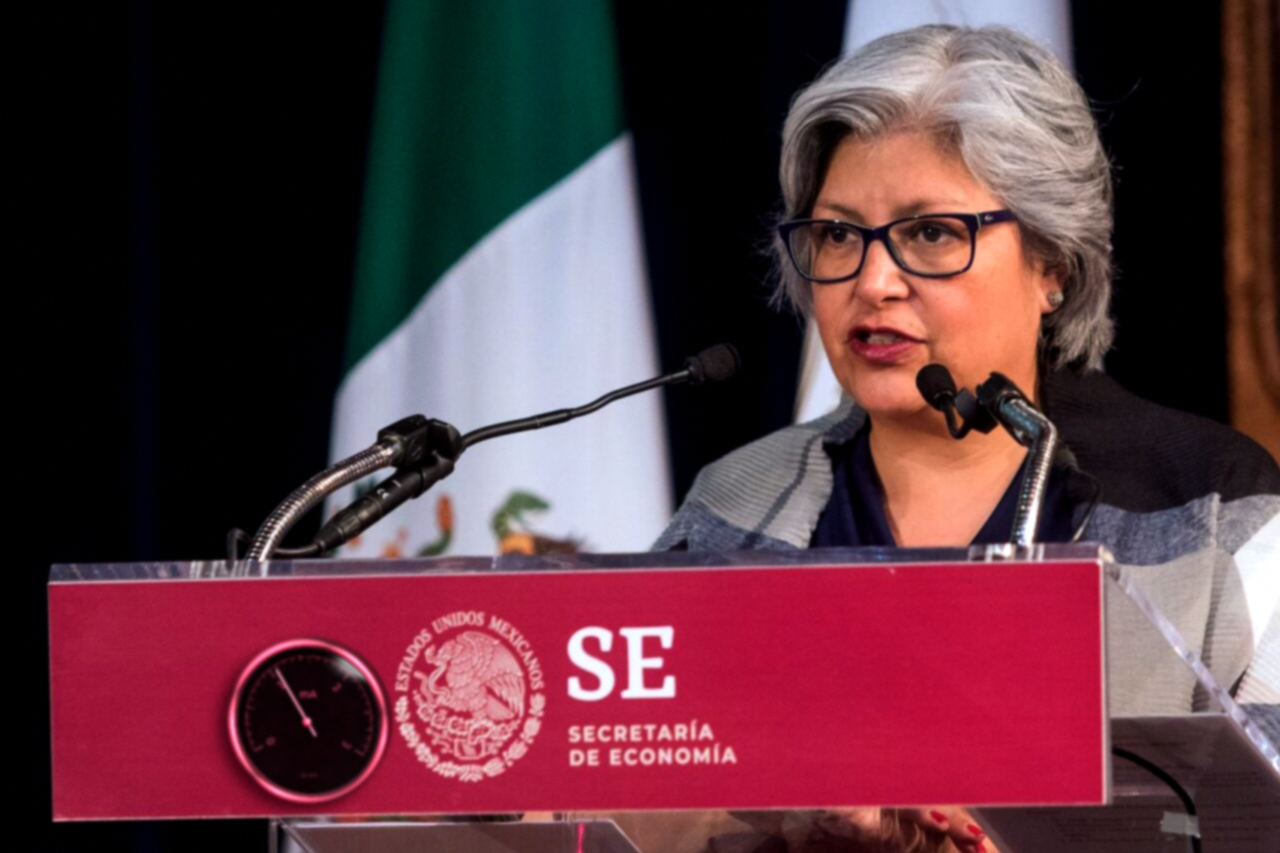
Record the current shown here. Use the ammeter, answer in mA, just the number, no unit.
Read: 1.1
